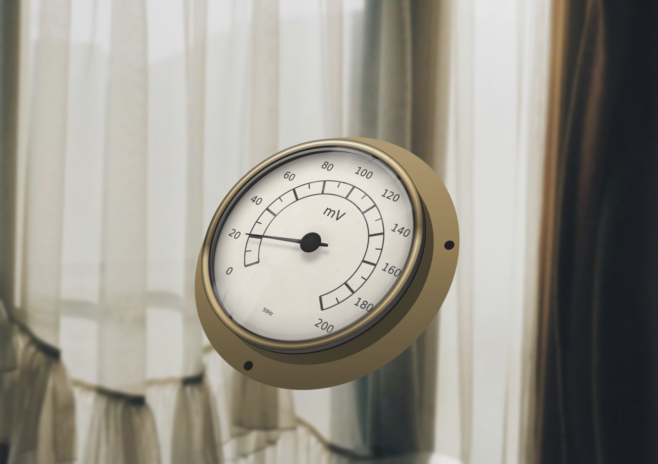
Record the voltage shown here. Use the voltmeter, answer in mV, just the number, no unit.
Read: 20
